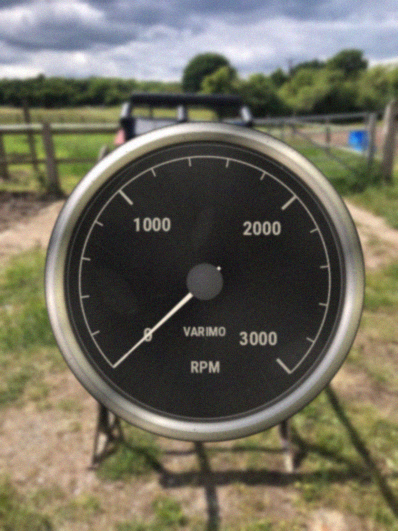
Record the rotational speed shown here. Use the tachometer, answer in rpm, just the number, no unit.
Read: 0
